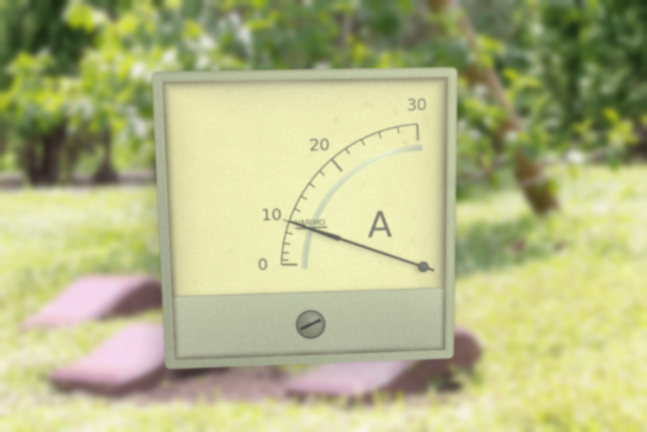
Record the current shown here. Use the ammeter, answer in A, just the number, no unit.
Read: 10
